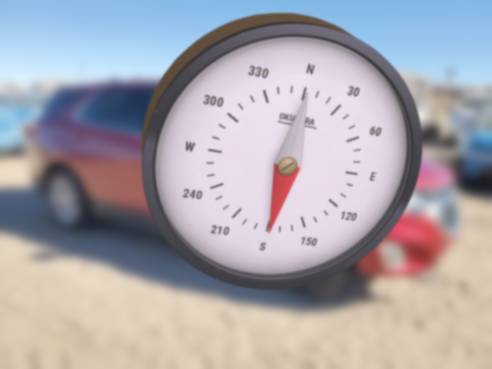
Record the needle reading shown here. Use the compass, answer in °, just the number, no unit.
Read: 180
